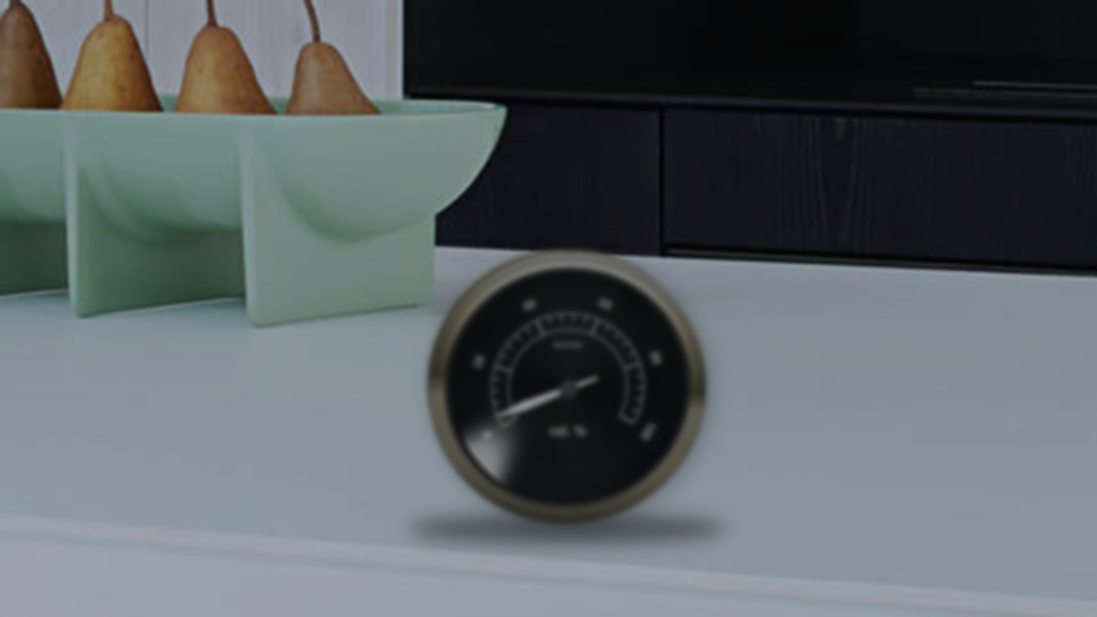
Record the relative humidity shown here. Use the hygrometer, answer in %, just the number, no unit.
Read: 4
